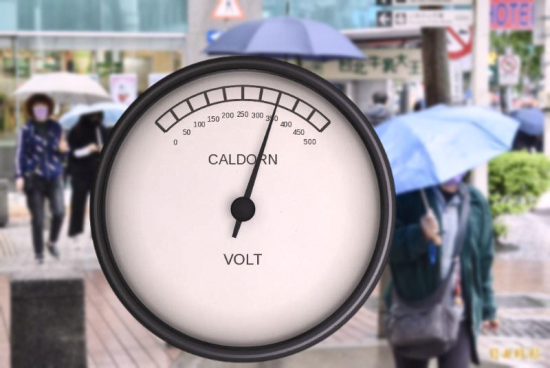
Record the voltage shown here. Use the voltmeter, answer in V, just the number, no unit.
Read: 350
